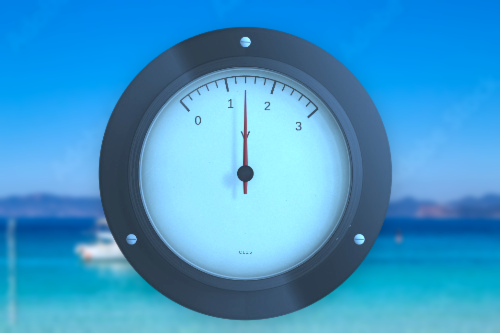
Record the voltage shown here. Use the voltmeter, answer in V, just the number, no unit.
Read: 1.4
